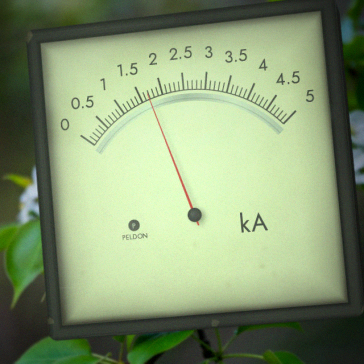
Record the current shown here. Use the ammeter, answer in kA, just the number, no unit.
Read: 1.7
